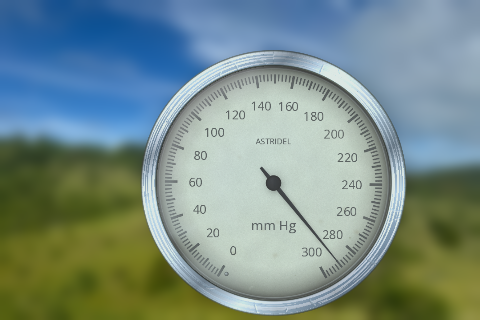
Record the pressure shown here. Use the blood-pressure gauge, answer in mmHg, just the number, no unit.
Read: 290
